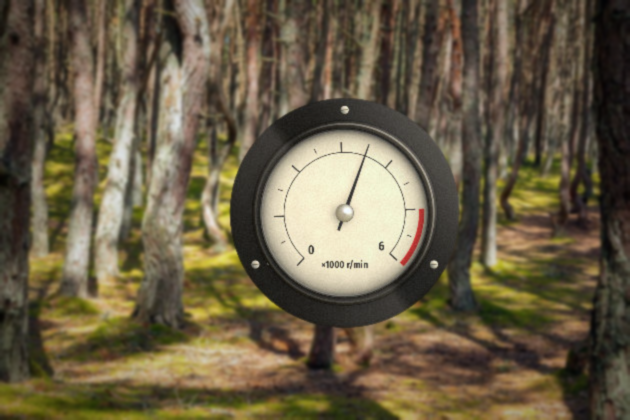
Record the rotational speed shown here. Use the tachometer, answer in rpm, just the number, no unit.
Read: 3500
